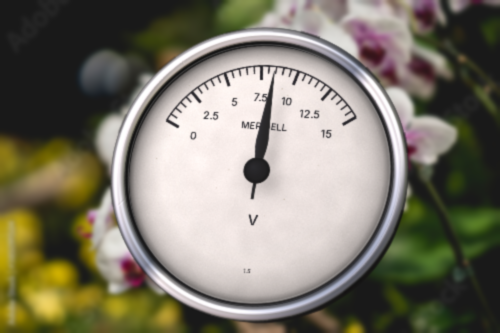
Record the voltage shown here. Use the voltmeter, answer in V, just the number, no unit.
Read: 8.5
